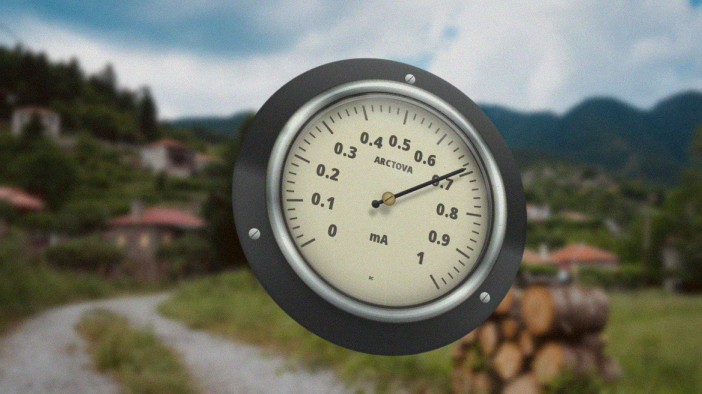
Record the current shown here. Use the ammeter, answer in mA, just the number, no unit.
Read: 0.69
